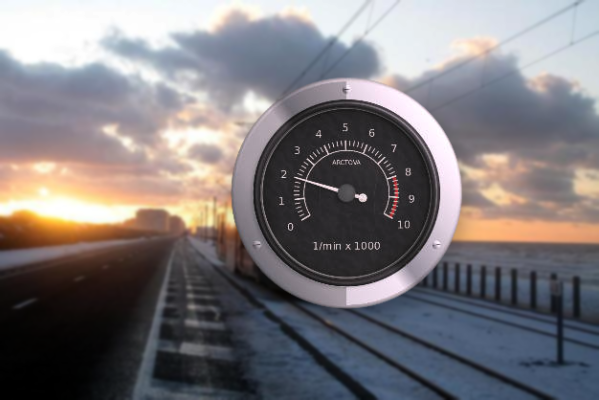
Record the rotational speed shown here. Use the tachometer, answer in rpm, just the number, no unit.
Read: 2000
